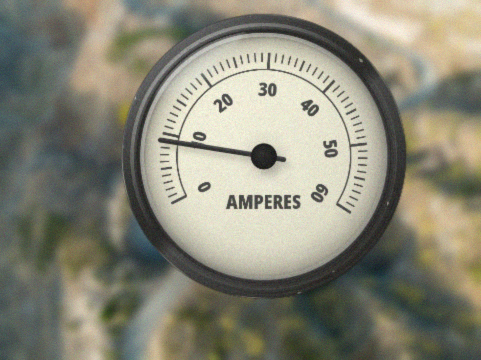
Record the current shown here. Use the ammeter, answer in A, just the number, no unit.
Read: 9
